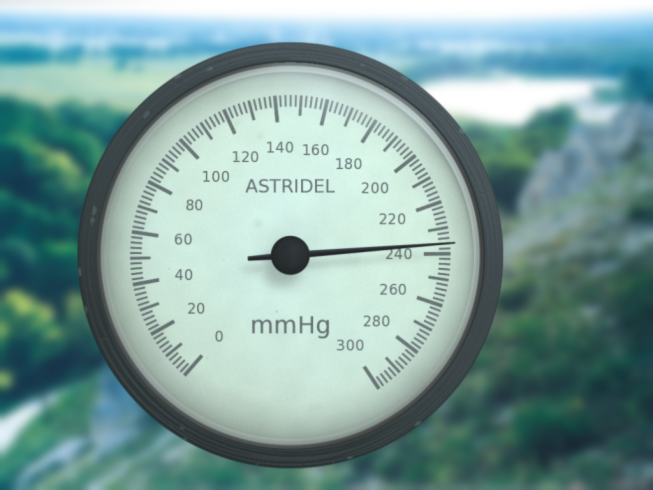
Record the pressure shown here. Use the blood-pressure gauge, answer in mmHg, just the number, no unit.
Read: 236
